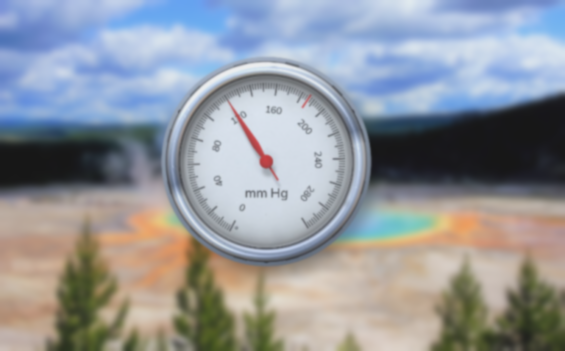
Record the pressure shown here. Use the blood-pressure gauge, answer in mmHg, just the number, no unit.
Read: 120
